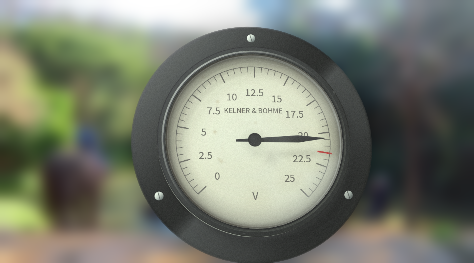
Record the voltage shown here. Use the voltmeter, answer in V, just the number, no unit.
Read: 20.5
